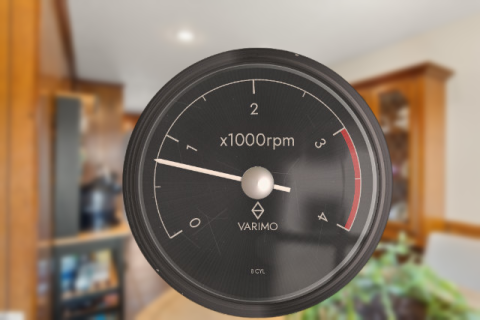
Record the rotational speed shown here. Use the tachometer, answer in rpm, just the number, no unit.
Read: 750
